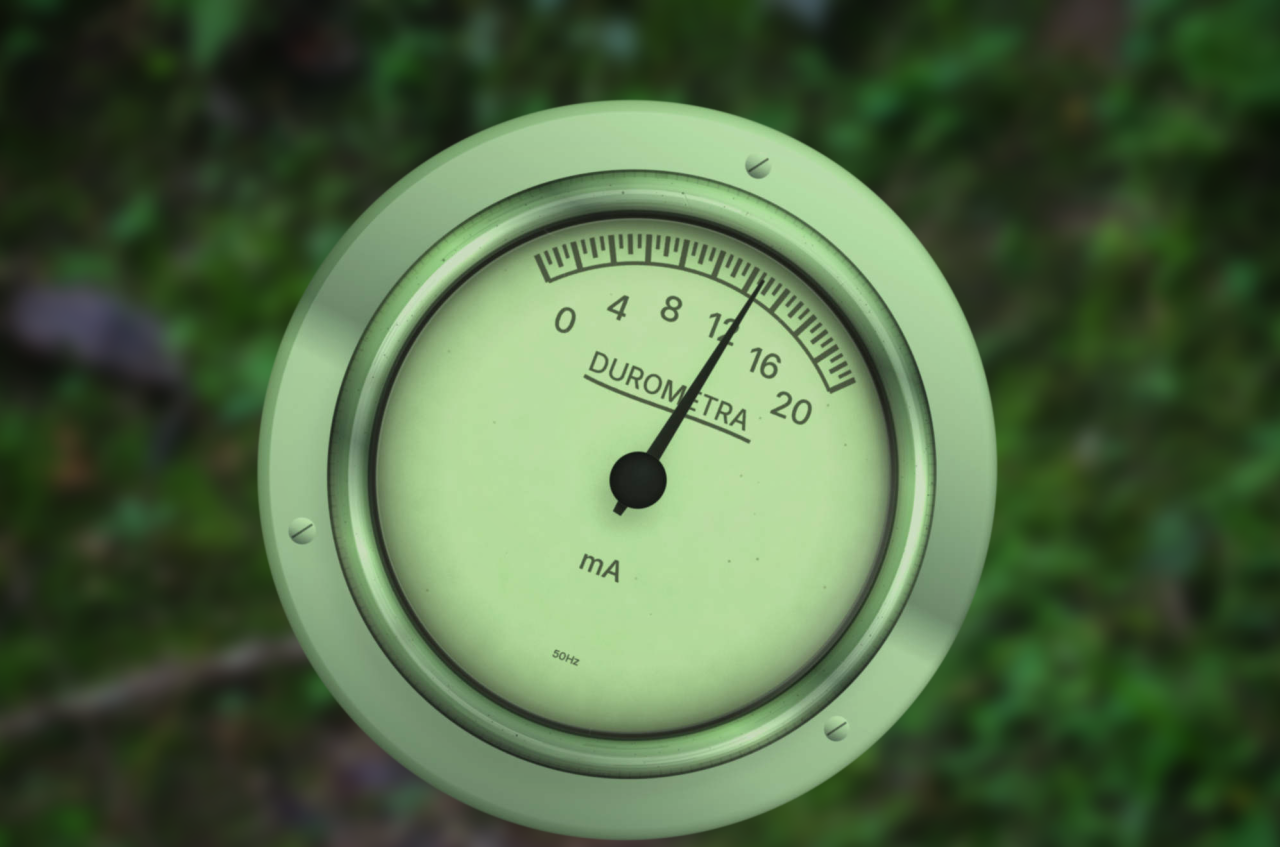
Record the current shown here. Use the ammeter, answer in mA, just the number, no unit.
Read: 12.5
